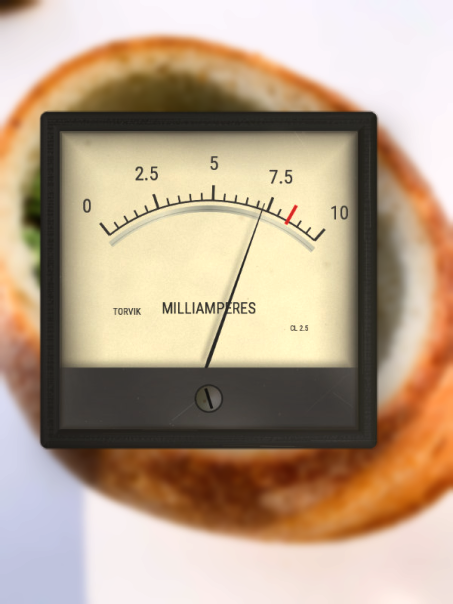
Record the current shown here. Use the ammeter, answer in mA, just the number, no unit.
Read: 7.25
